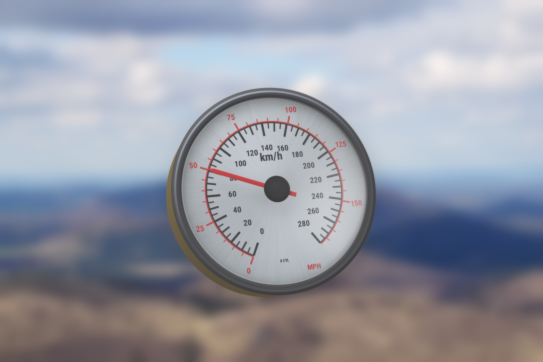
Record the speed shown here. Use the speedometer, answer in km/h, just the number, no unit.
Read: 80
